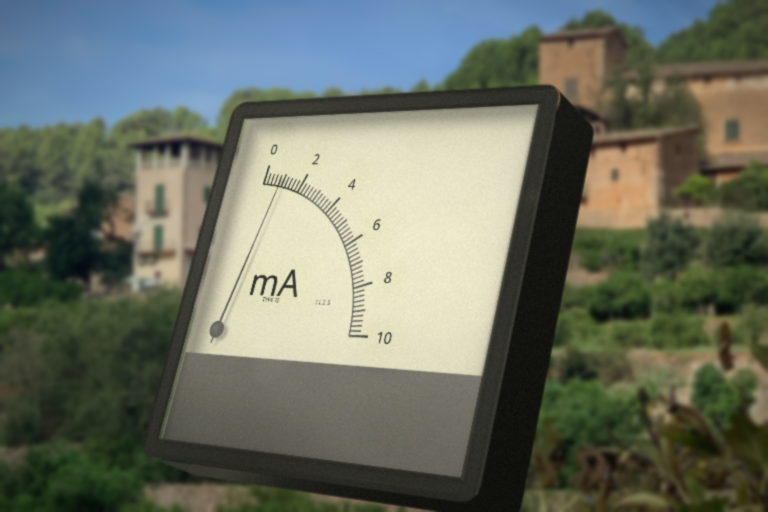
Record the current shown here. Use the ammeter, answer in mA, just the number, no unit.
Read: 1
